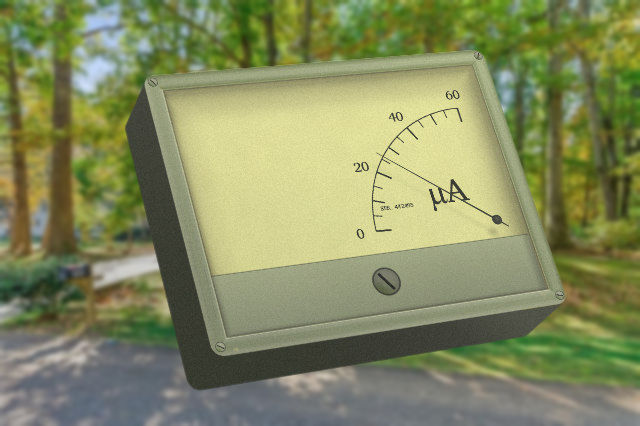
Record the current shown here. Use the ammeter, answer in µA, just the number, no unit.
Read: 25
